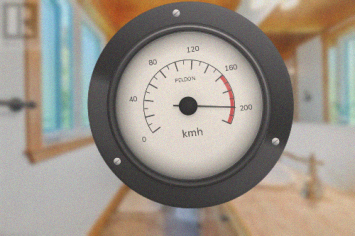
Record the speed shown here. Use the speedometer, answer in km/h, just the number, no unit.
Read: 200
